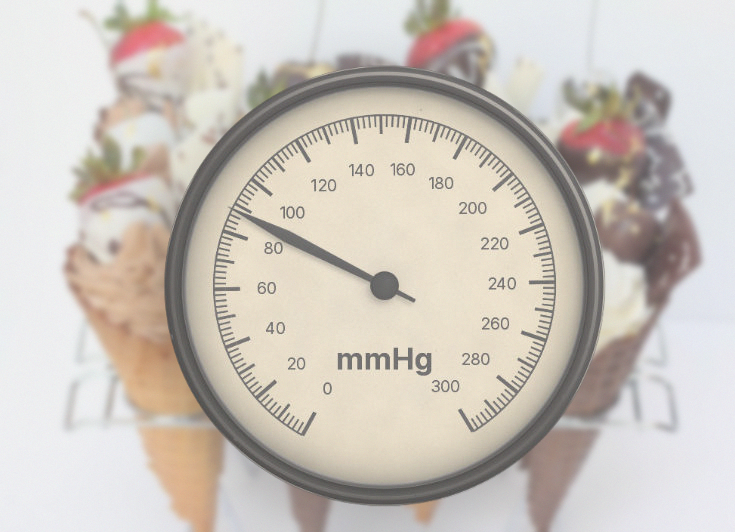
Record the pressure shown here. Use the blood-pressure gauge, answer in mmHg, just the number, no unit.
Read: 88
